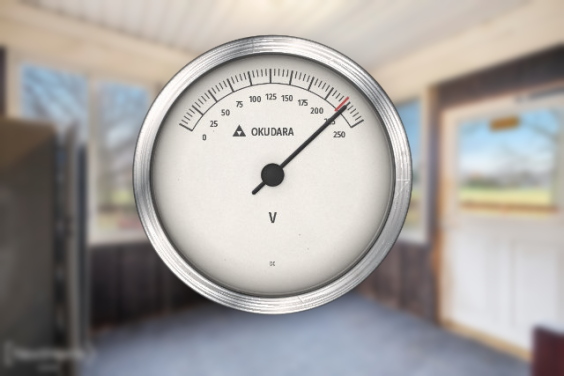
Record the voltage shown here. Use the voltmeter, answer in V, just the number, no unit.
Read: 225
